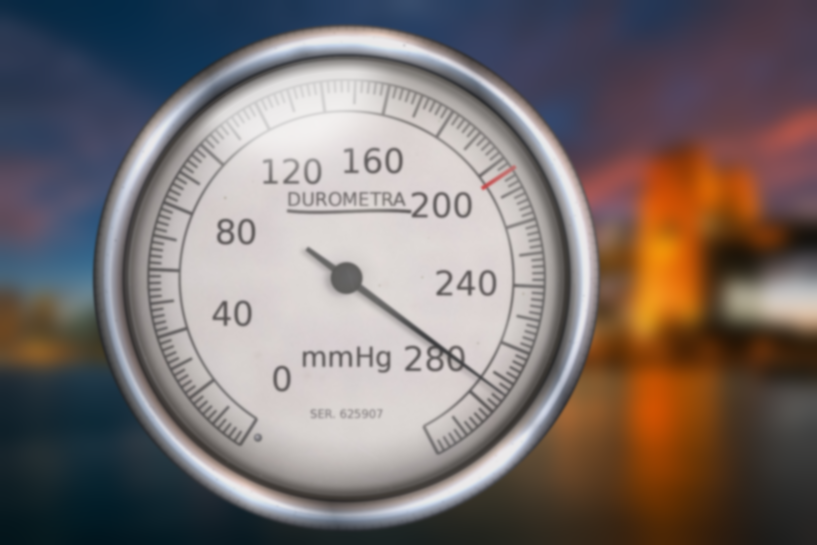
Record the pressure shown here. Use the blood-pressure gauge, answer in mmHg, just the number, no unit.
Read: 274
